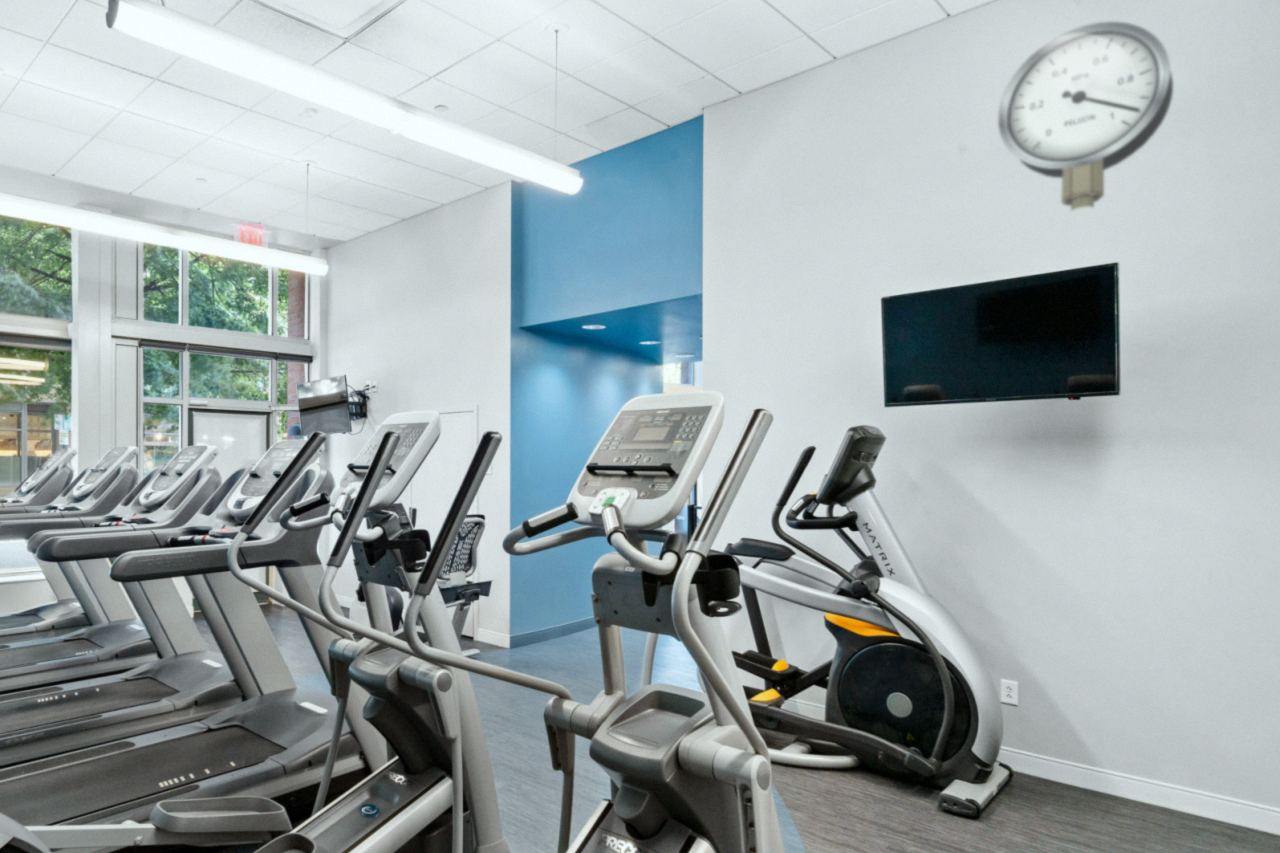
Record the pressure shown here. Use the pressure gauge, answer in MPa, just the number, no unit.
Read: 0.95
